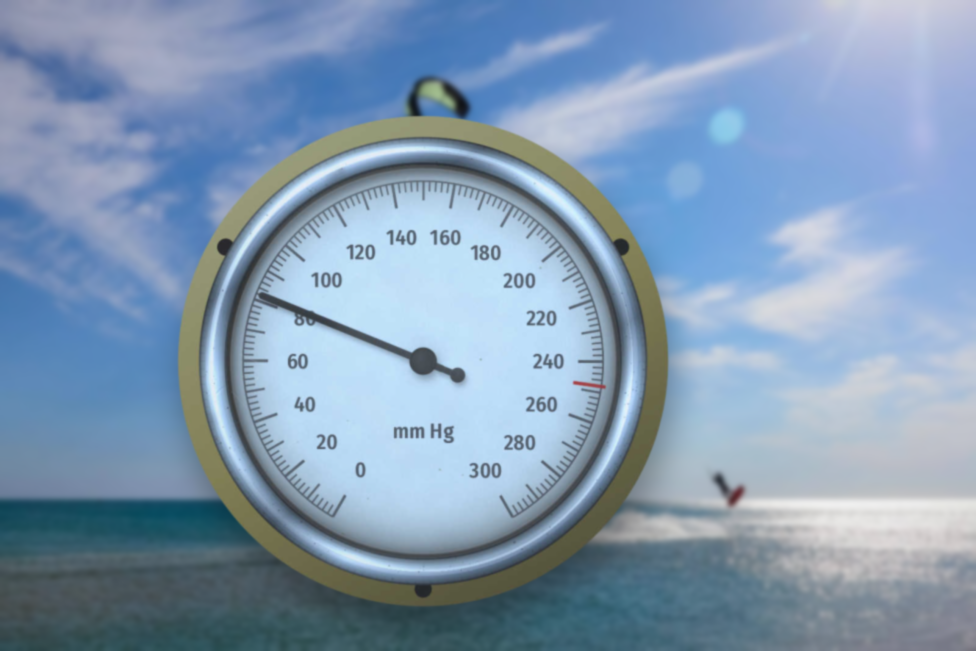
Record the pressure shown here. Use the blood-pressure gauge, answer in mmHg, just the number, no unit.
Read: 82
